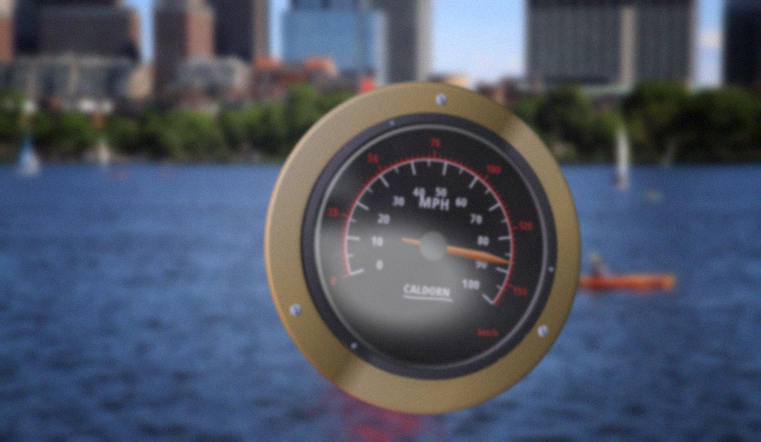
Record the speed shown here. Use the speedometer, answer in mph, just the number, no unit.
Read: 87.5
